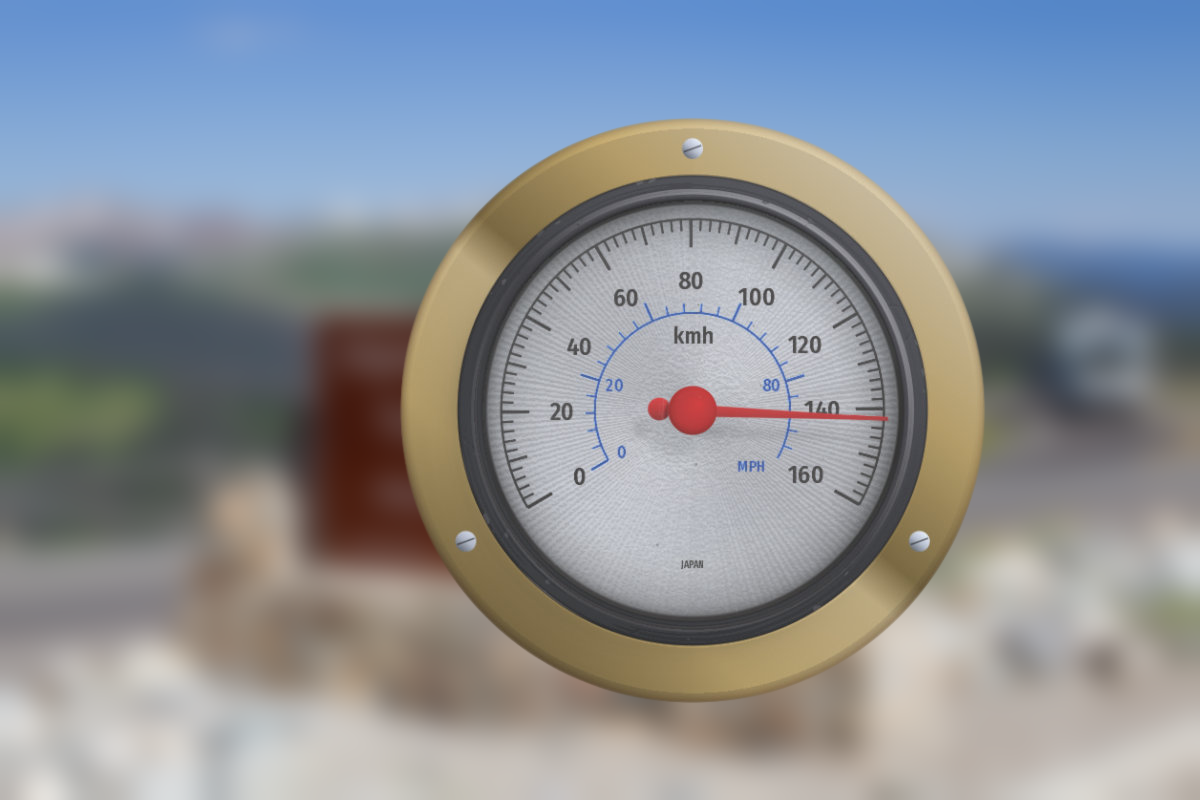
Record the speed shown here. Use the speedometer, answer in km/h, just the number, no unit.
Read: 142
